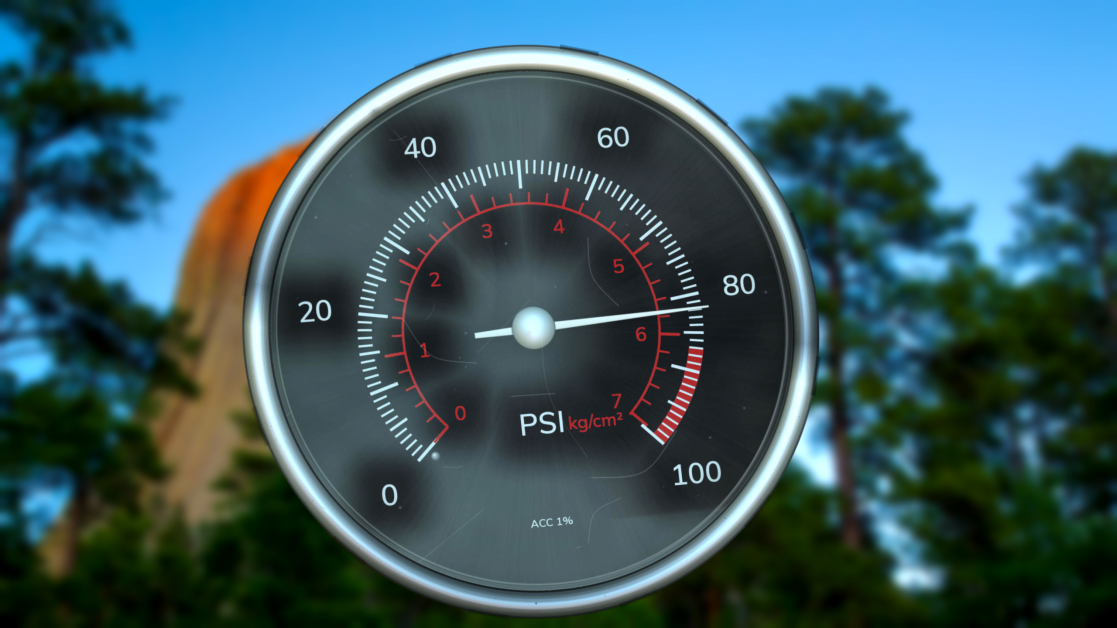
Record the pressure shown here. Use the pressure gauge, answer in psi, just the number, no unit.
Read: 82
